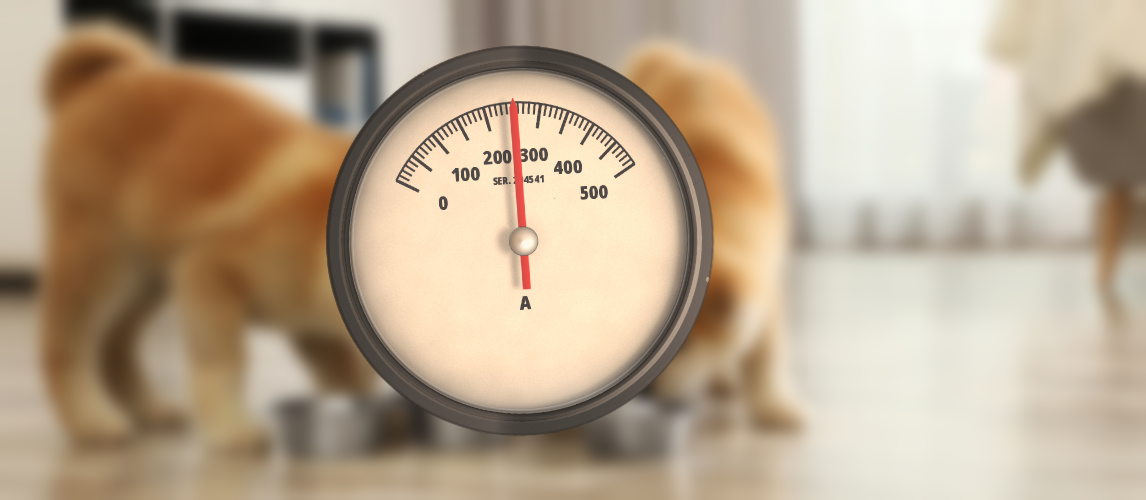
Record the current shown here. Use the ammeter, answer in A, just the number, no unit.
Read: 250
